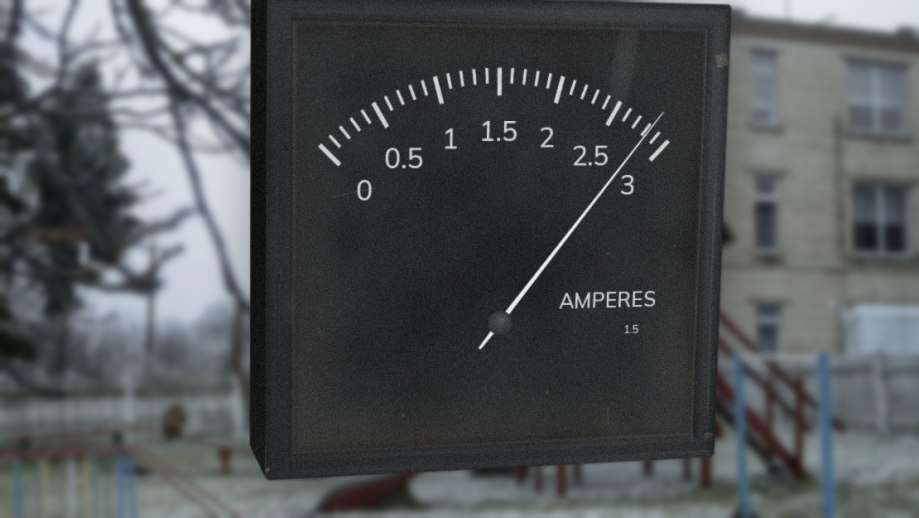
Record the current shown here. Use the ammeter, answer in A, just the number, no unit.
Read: 2.8
